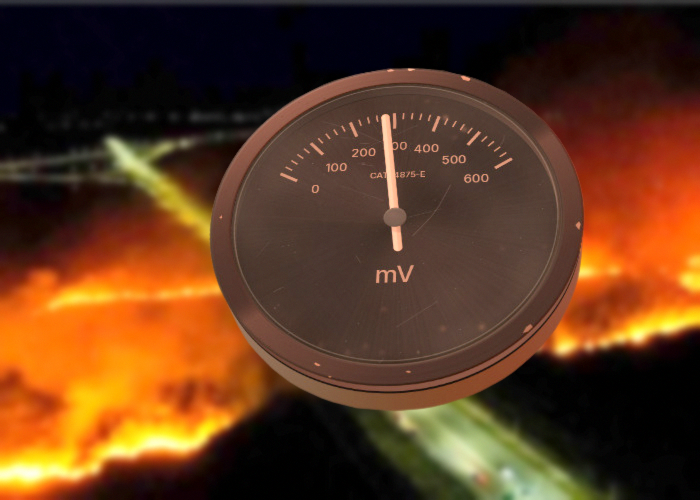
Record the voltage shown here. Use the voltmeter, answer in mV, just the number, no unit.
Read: 280
